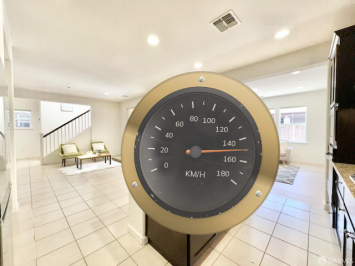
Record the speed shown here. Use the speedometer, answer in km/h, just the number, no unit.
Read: 150
